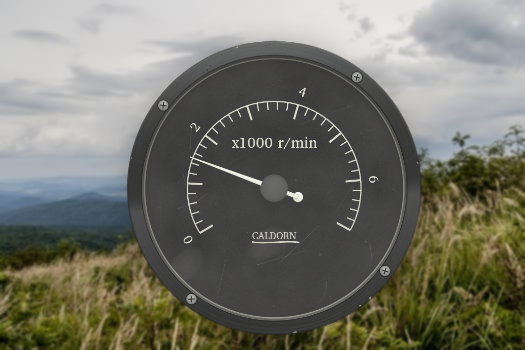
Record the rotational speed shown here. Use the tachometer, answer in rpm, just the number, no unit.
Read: 1500
